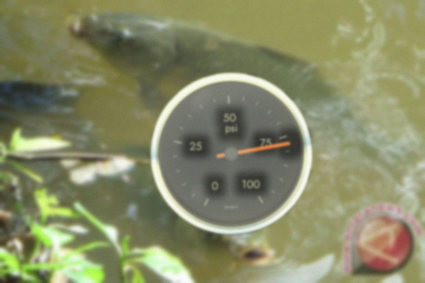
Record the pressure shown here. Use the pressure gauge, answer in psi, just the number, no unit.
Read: 77.5
